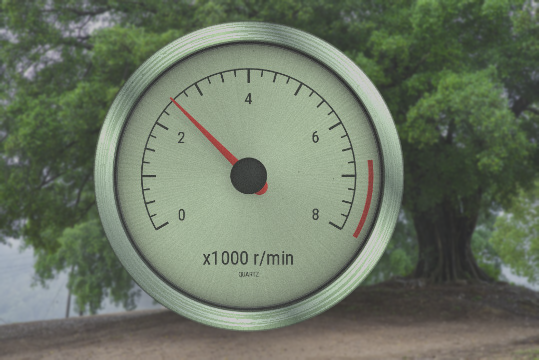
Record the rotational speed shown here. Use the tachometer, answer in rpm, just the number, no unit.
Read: 2500
